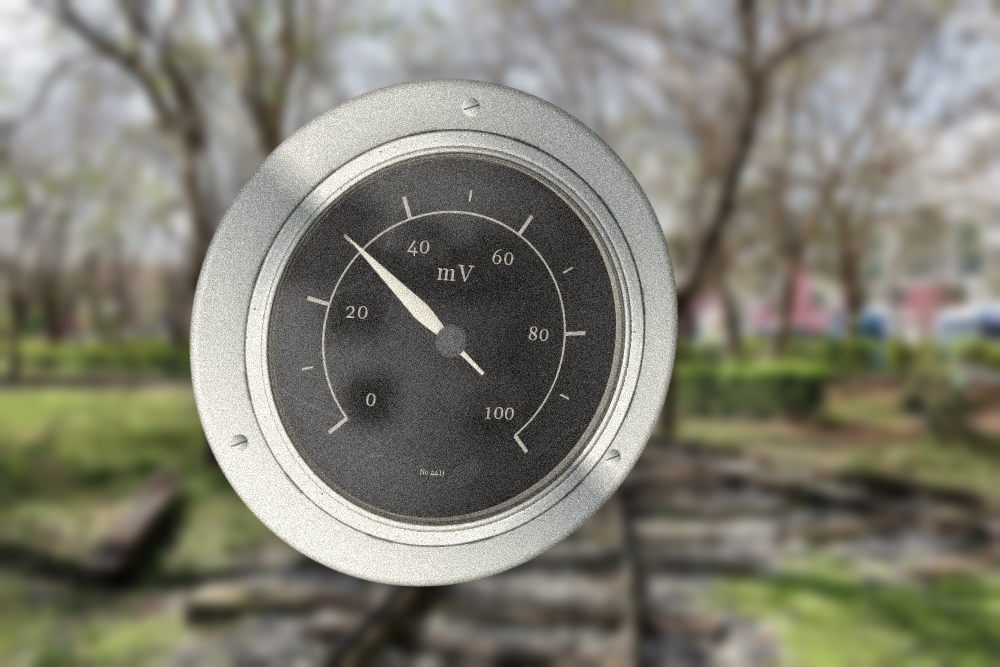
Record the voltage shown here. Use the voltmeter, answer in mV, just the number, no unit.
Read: 30
